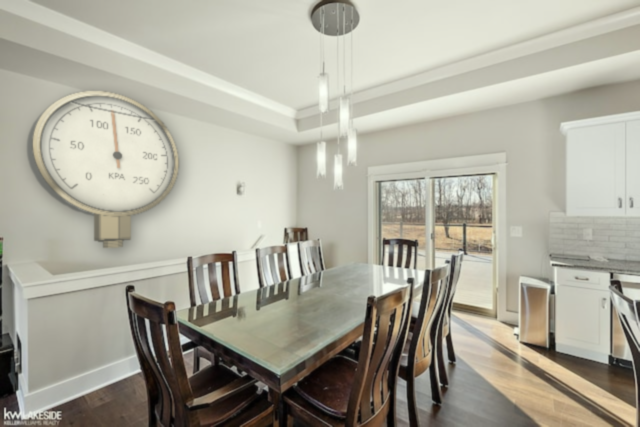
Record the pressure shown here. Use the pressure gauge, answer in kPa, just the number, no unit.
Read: 120
